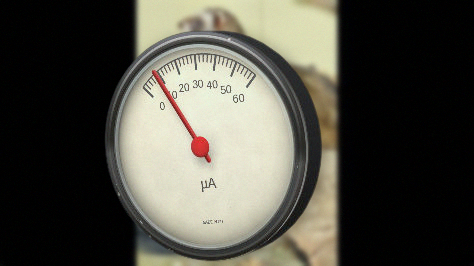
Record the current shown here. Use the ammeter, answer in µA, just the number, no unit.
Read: 10
